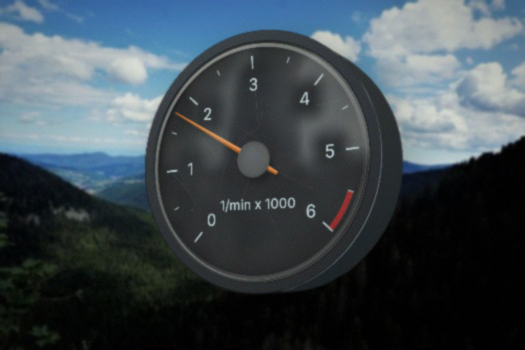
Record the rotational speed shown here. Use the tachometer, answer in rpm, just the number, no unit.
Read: 1750
